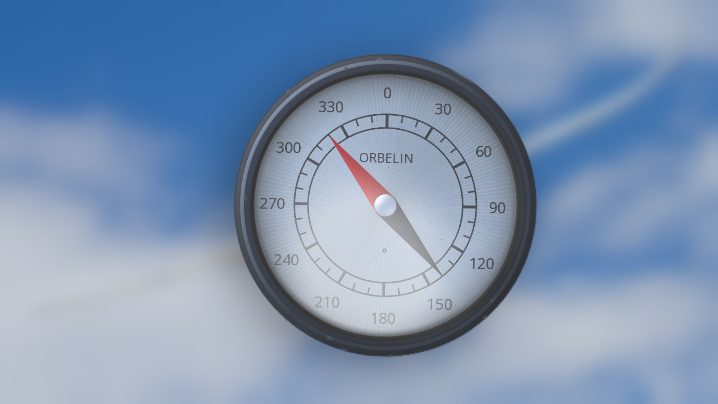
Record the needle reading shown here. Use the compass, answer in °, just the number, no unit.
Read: 320
